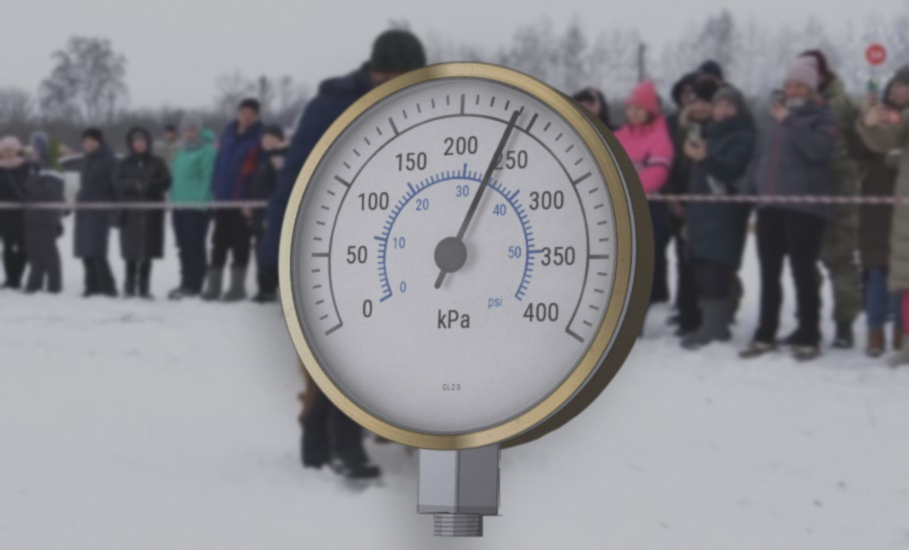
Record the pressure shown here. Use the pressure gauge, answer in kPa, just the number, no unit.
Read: 240
